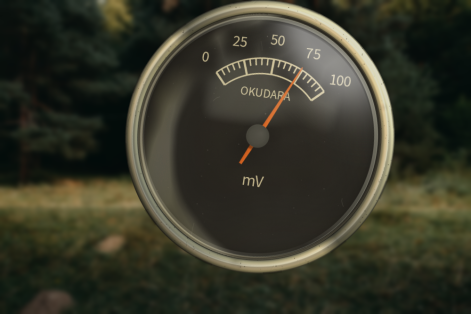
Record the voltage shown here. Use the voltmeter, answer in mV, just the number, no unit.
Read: 75
